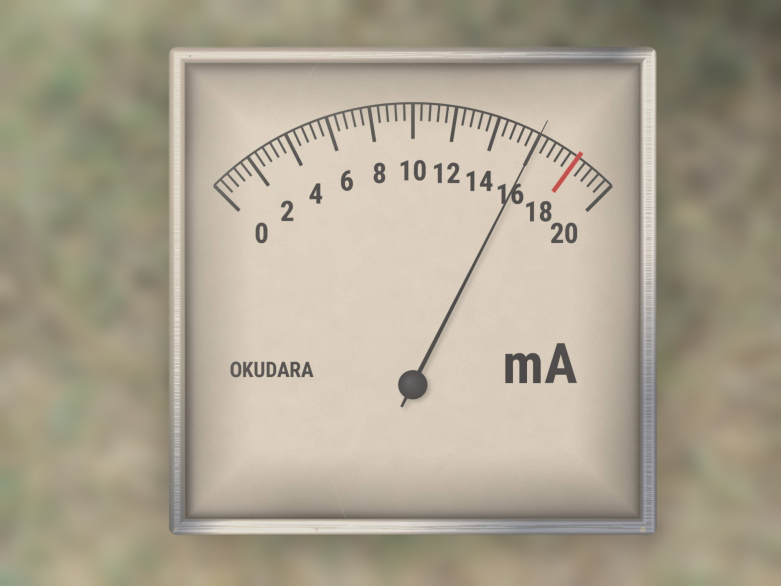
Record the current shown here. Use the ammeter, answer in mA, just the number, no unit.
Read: 16
